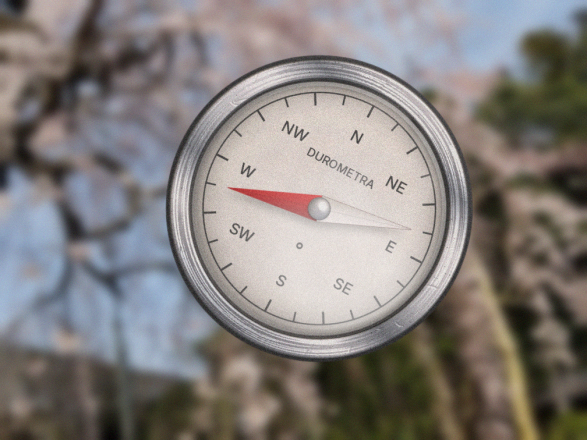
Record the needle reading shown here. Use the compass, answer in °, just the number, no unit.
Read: 255
